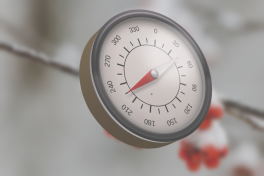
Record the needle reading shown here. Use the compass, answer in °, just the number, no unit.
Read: 225
